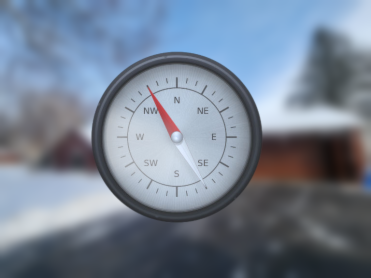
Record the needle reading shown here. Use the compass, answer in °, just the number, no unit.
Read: 330
